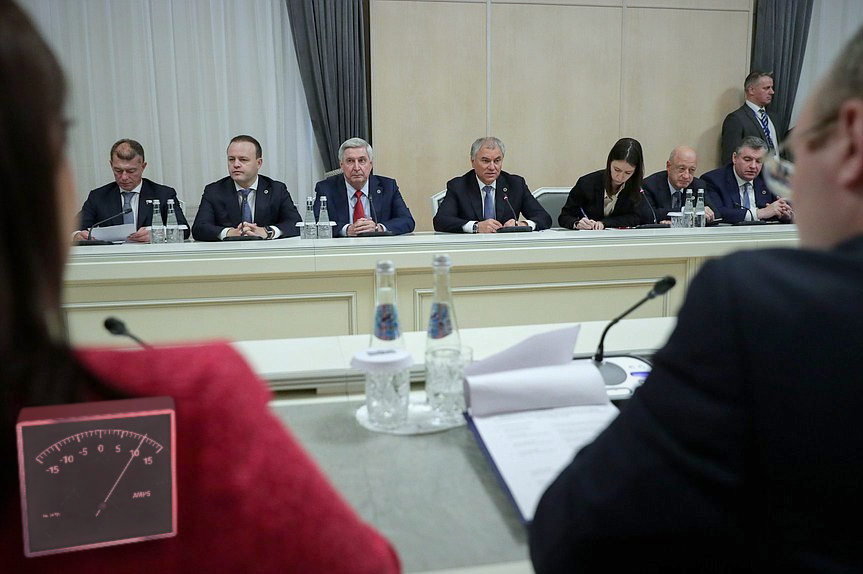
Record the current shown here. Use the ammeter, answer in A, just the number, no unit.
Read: 10
